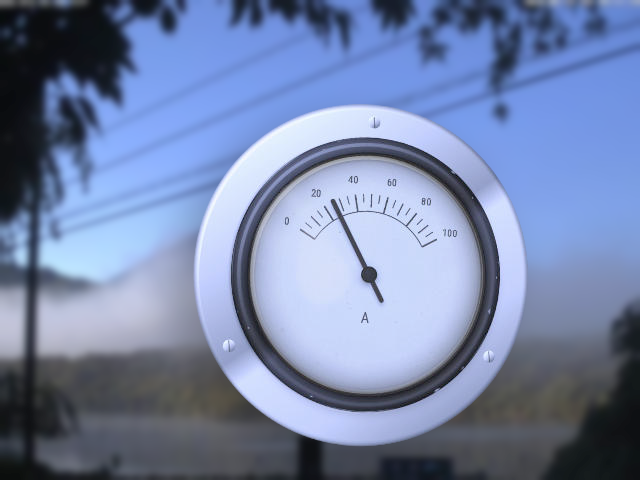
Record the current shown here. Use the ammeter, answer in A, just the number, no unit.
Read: 25
